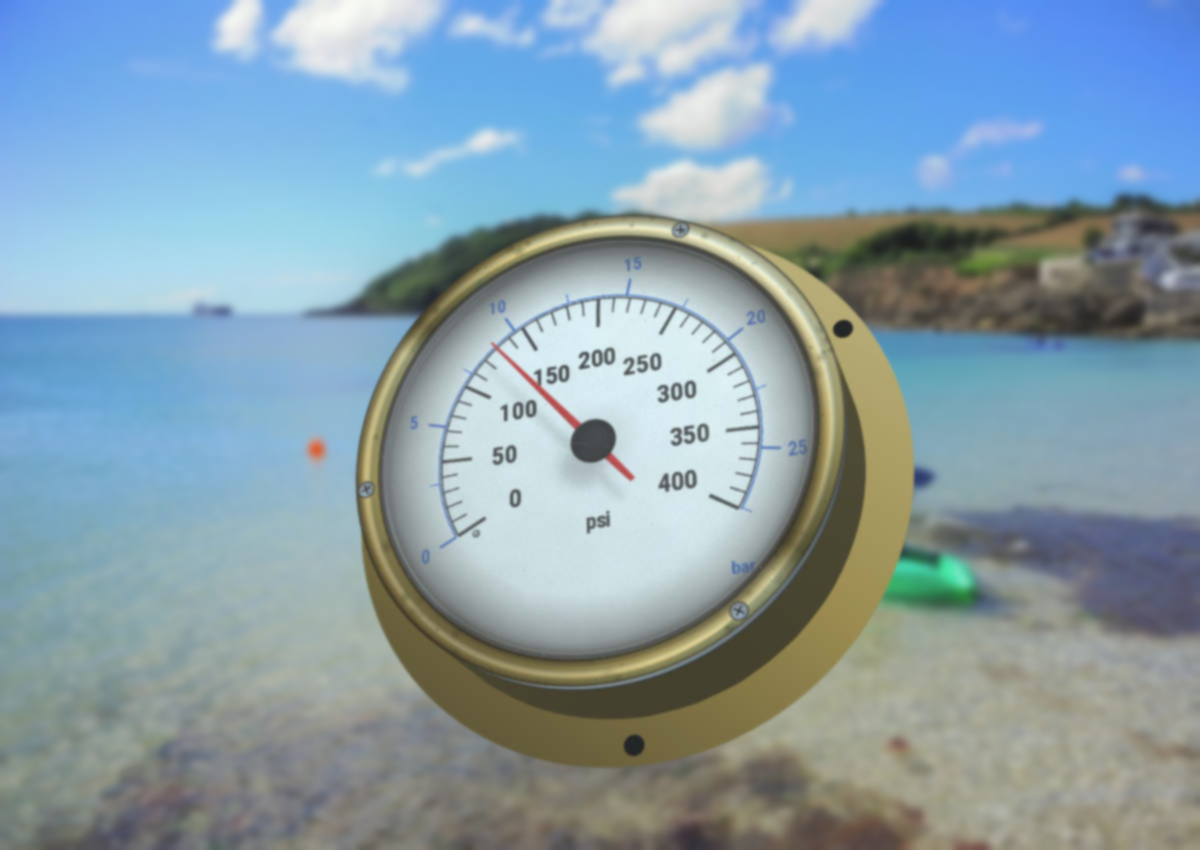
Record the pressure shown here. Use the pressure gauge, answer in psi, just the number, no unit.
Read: 130
